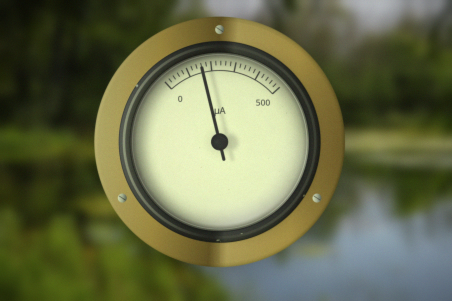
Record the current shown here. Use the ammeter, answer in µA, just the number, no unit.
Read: 160
